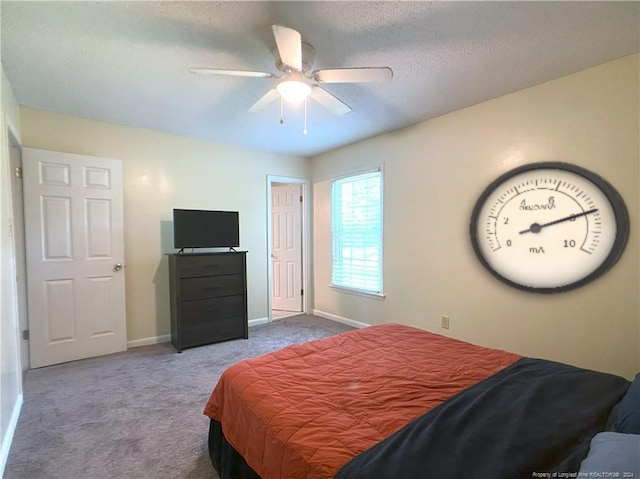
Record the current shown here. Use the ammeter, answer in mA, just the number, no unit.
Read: 8
